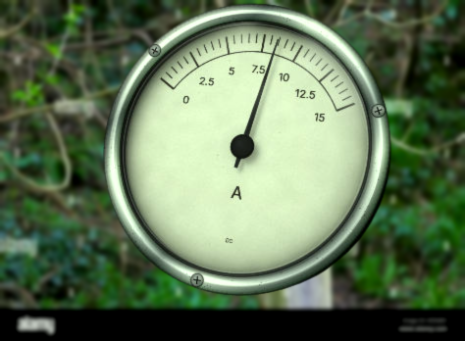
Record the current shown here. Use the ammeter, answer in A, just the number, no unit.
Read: 8.5
